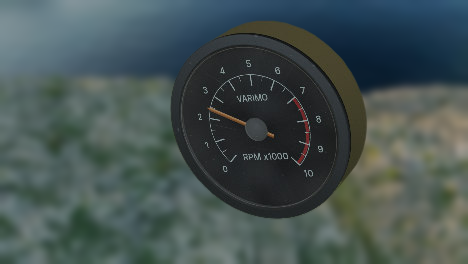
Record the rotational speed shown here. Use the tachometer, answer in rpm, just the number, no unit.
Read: 2500
